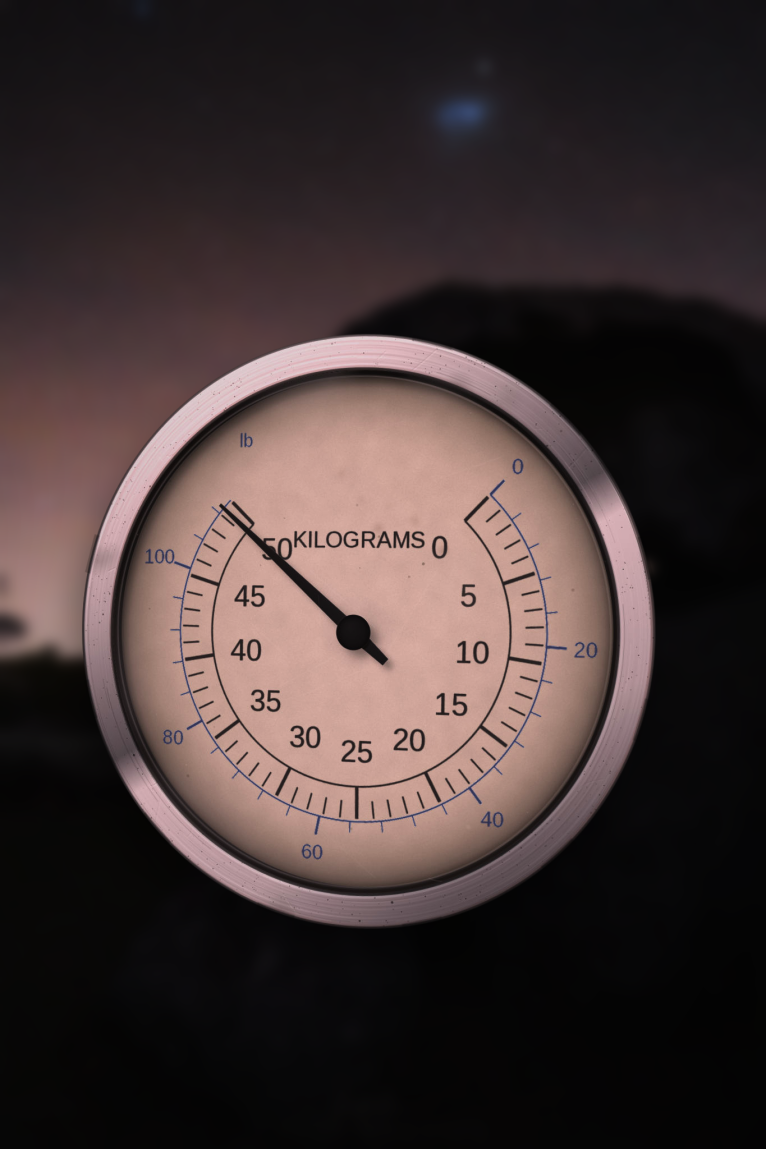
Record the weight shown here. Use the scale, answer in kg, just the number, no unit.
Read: 49.5
